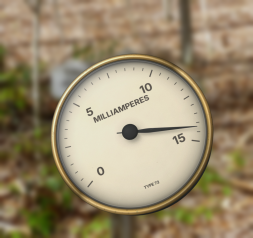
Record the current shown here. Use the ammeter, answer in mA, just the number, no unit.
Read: 14.25
